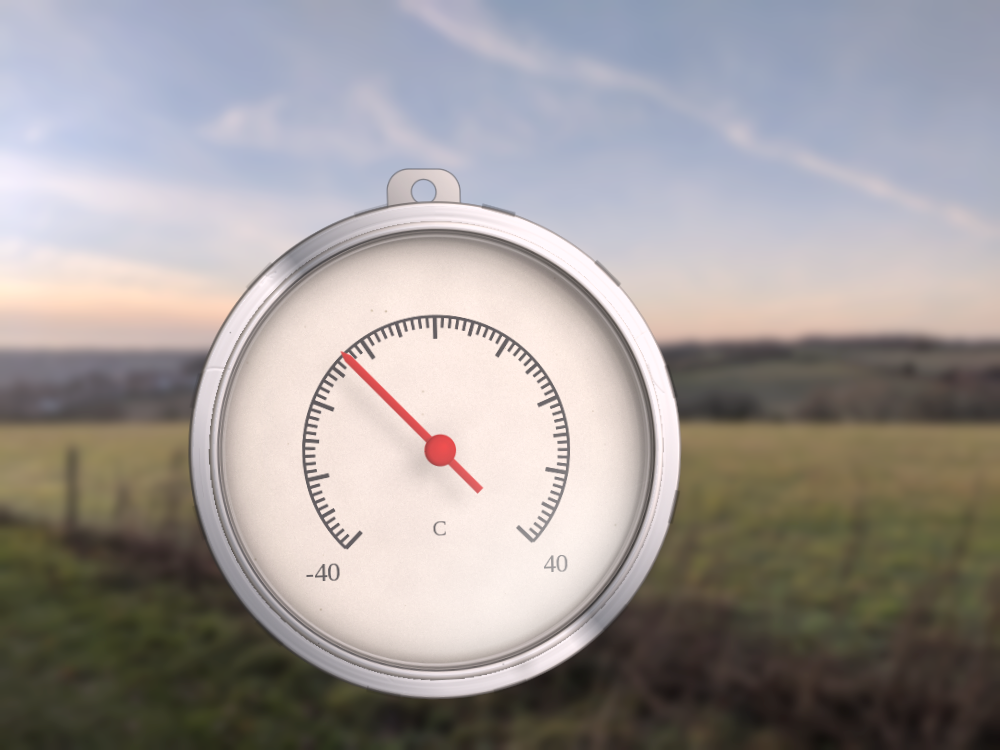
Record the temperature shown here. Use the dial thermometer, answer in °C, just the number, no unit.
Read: -13
